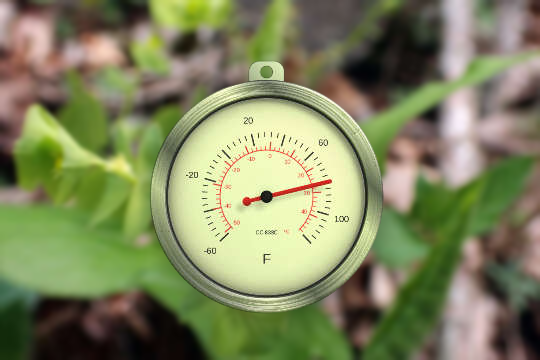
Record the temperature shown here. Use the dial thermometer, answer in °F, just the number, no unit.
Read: 80
